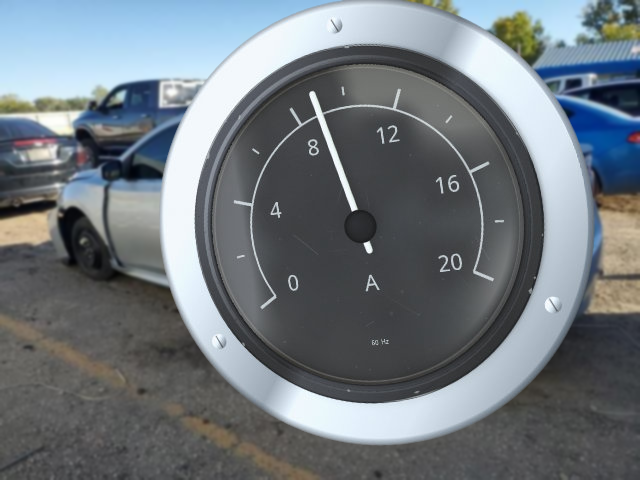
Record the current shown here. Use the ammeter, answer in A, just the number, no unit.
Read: 9
